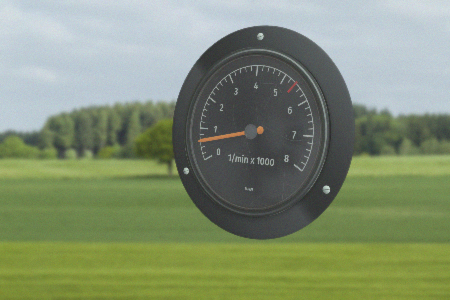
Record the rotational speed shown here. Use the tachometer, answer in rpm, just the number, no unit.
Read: 600
